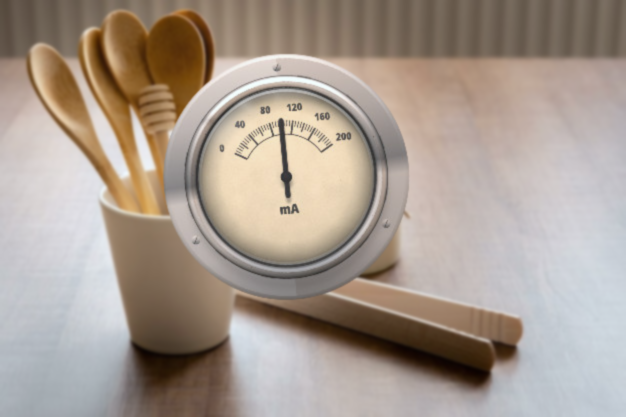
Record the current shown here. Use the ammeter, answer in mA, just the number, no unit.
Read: 100
